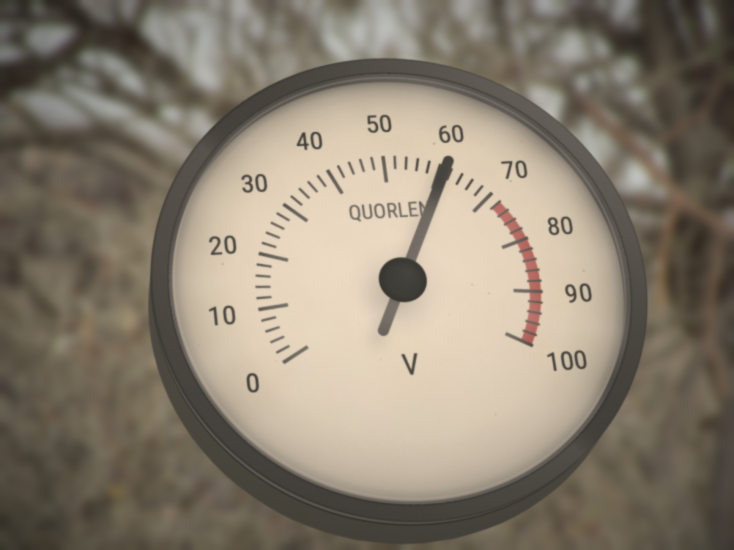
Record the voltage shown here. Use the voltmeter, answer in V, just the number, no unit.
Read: 61
